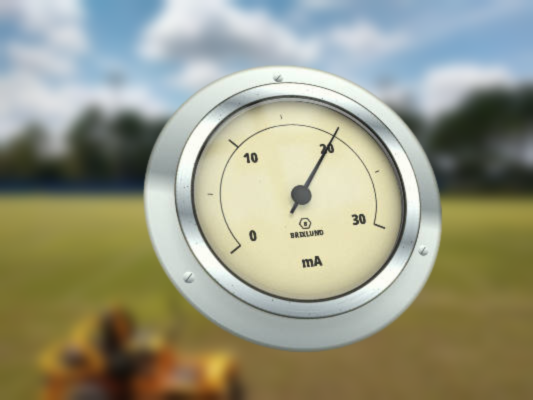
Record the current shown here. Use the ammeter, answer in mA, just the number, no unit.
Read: 20
